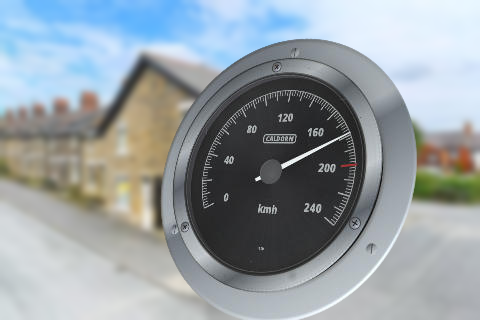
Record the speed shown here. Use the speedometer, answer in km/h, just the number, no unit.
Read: 180
